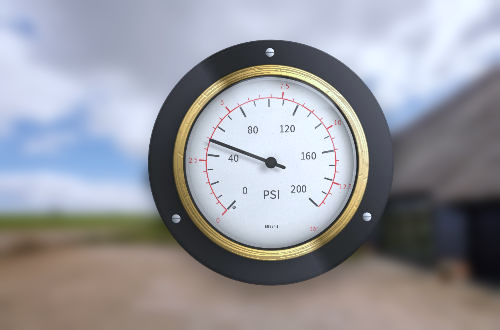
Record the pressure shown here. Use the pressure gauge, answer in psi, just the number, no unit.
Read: 50
